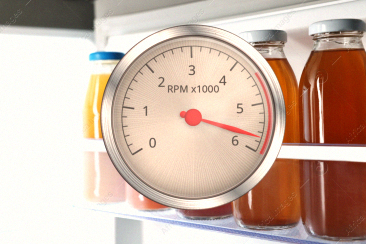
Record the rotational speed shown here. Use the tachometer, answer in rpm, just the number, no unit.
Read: 5700
